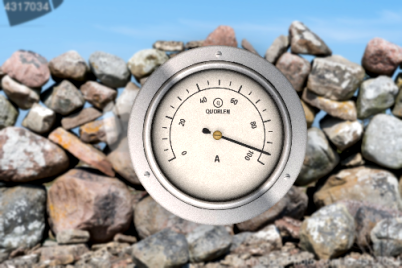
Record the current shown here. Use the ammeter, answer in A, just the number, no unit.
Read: 95
